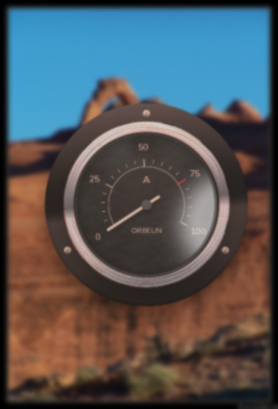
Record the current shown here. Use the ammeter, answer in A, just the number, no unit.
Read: 0
